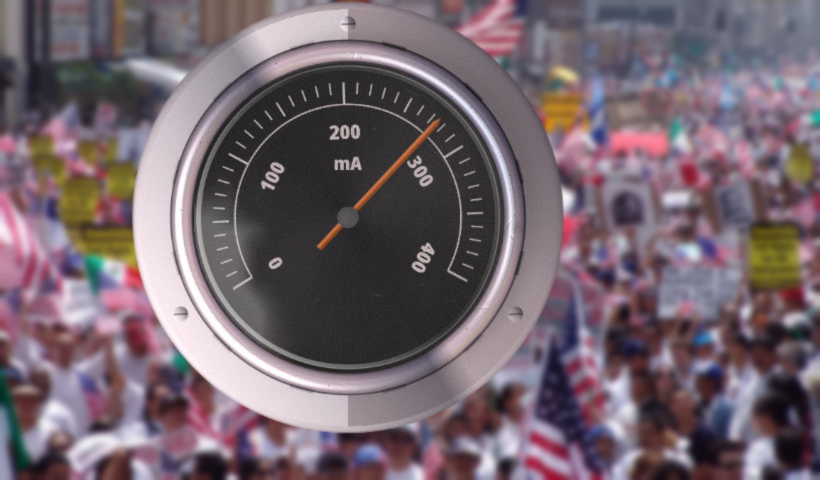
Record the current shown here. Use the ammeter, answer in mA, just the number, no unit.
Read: 275
